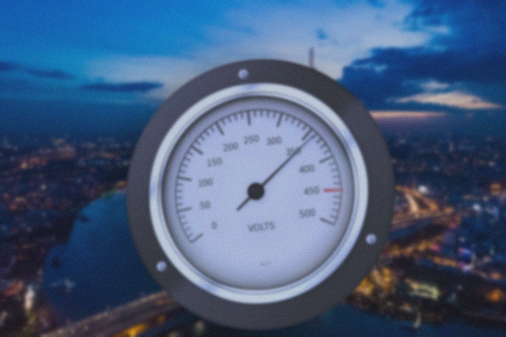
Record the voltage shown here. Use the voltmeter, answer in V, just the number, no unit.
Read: 360
